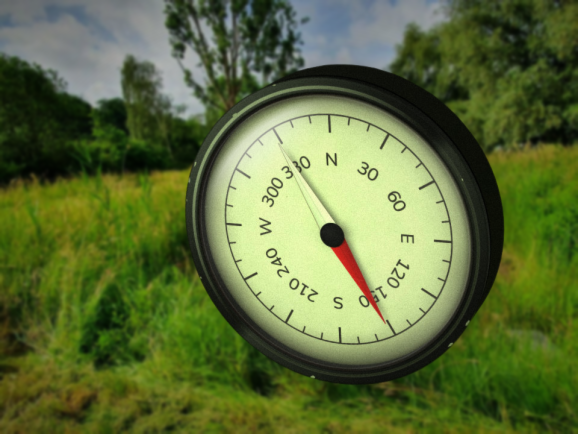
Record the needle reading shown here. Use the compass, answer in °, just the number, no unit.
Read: 150
